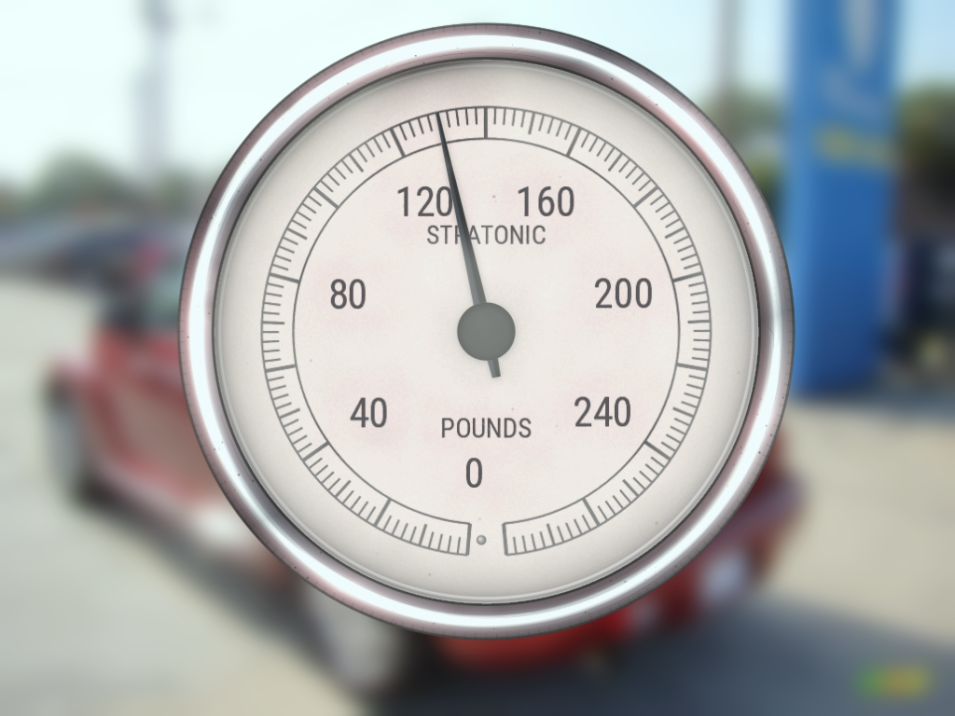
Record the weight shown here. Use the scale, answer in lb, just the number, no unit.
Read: 130
